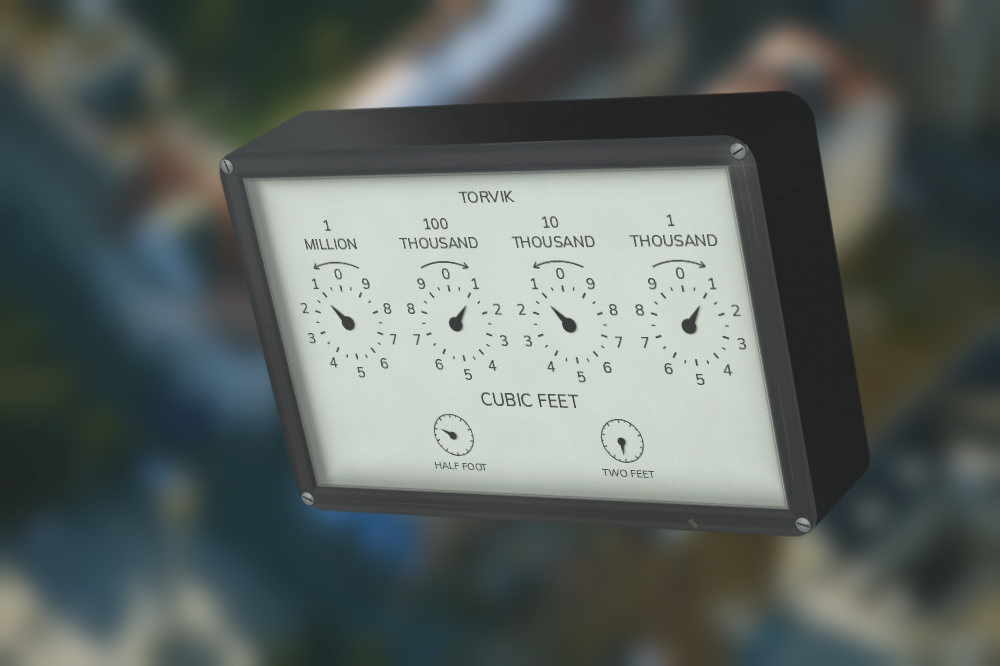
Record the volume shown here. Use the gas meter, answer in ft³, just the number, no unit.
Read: 111100
